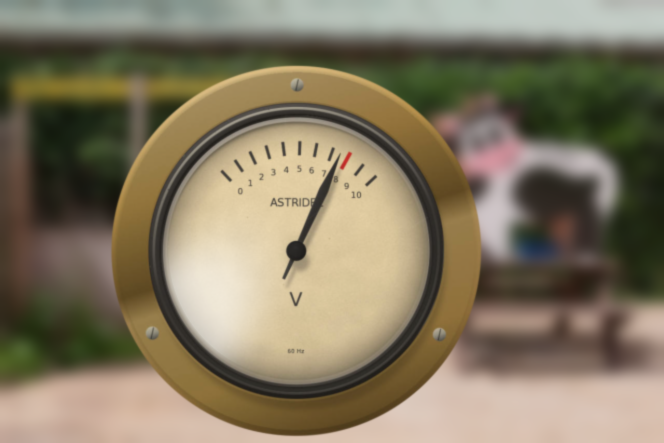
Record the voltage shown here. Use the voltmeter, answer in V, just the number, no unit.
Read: 7.5
